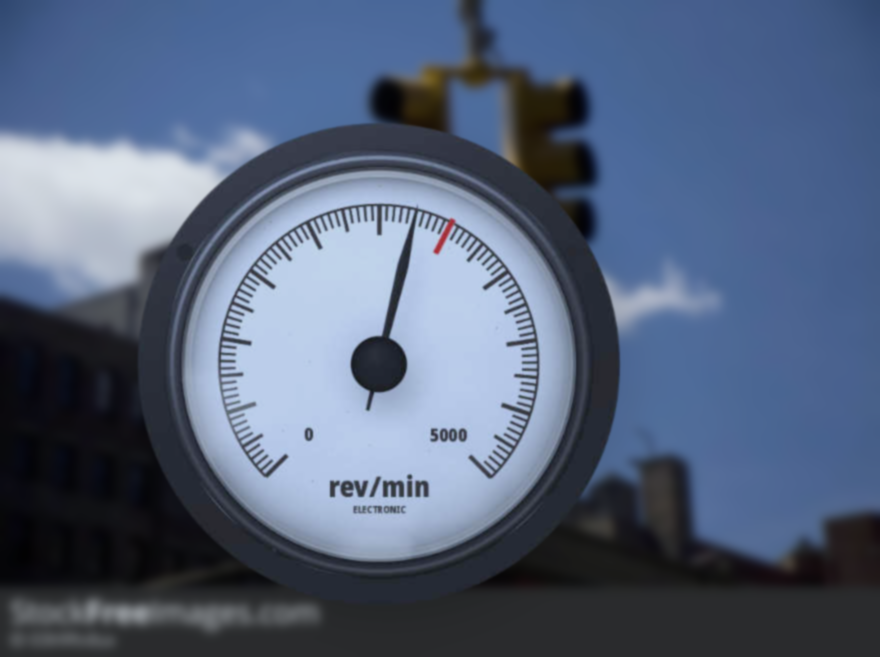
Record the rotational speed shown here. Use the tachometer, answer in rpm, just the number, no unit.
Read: 2750
